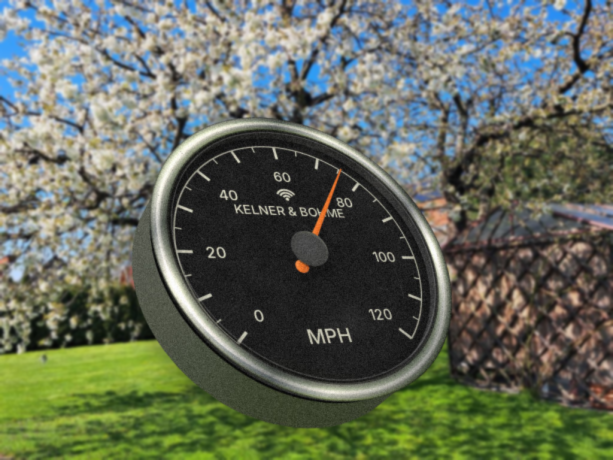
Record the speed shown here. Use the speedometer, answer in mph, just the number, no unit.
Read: 75
